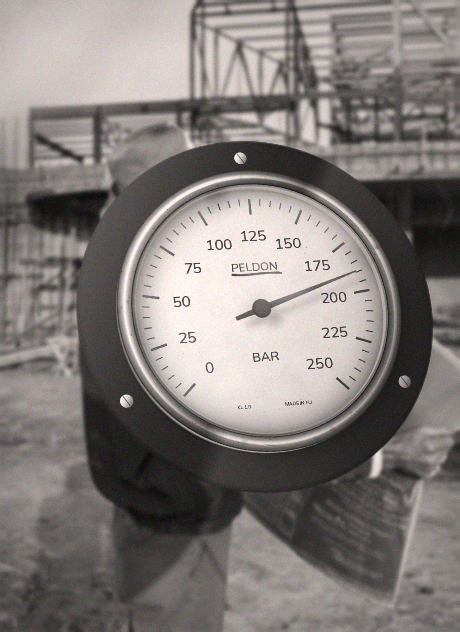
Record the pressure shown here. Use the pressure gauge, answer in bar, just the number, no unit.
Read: 190
